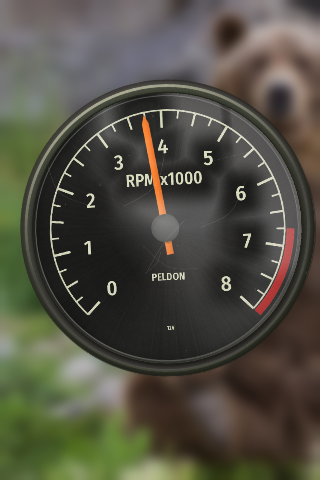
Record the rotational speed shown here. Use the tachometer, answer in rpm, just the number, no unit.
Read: 3750
